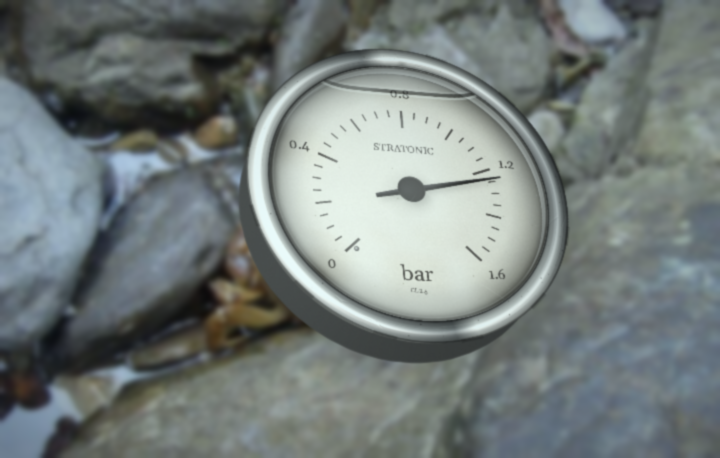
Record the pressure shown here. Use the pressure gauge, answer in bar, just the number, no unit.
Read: 1.25
